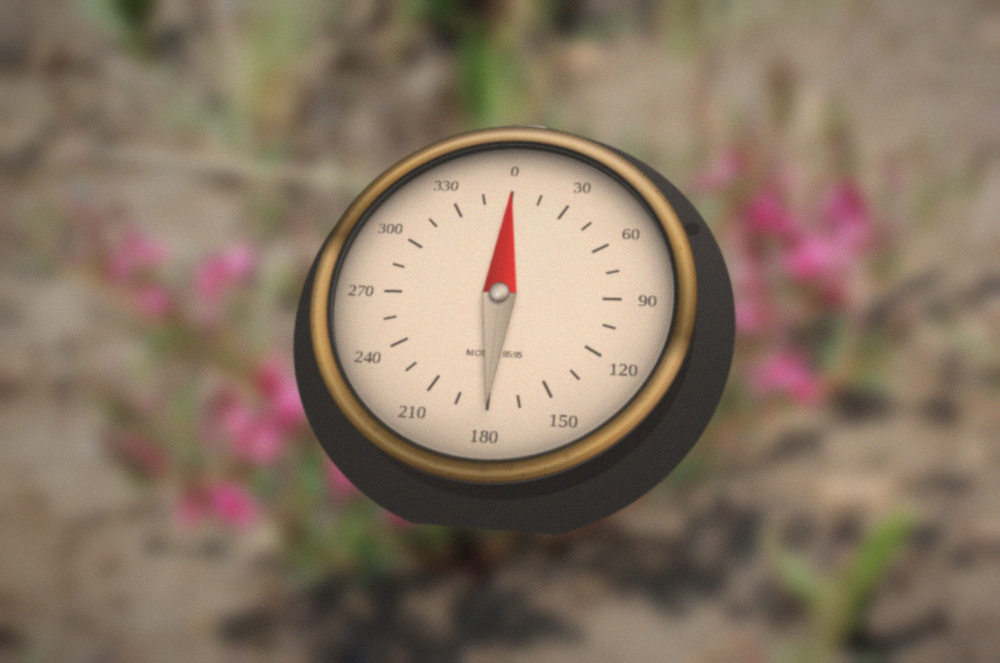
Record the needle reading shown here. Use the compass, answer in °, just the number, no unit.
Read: 0
